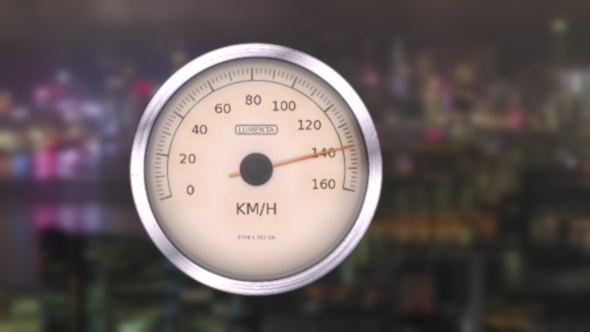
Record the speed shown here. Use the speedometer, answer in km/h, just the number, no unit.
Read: 140
